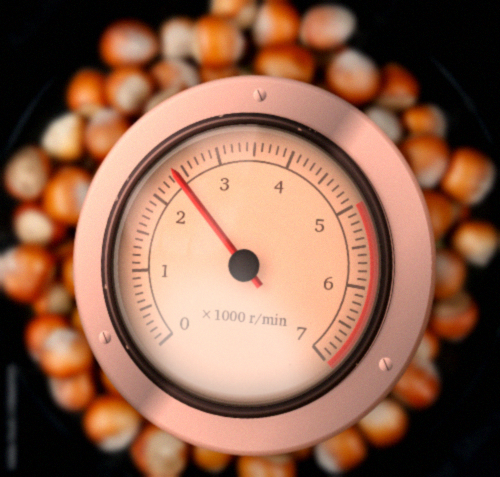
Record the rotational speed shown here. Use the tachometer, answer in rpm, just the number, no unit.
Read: 2400
